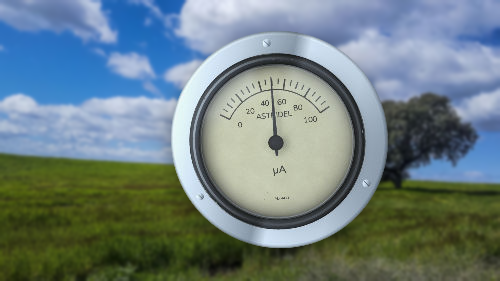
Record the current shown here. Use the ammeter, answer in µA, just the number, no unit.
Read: 50
